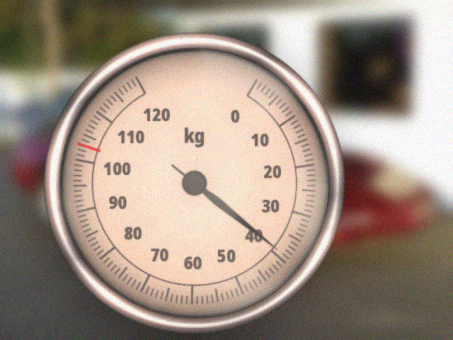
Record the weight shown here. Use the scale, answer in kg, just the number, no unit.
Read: 39
